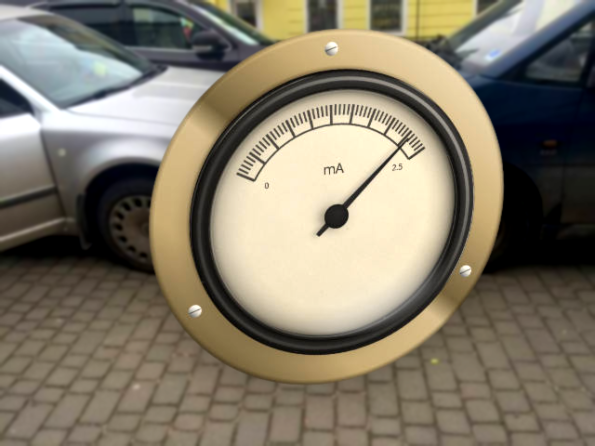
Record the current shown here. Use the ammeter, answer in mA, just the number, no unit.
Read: 2.25
